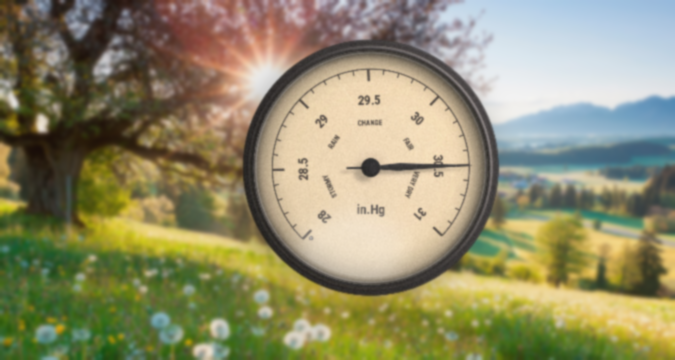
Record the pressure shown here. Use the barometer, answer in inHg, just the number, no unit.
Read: 30.5
